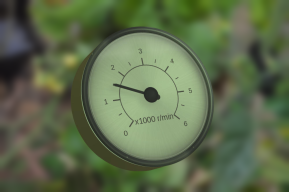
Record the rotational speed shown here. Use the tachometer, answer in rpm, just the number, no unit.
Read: 1500
